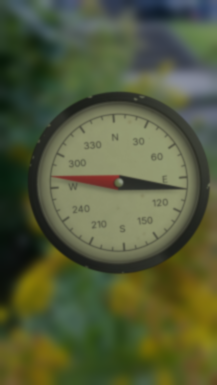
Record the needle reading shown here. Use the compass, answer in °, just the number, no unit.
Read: 280
